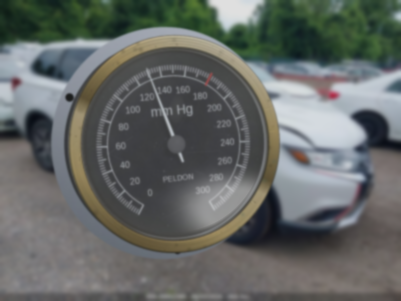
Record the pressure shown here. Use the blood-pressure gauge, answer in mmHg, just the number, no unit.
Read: 130
